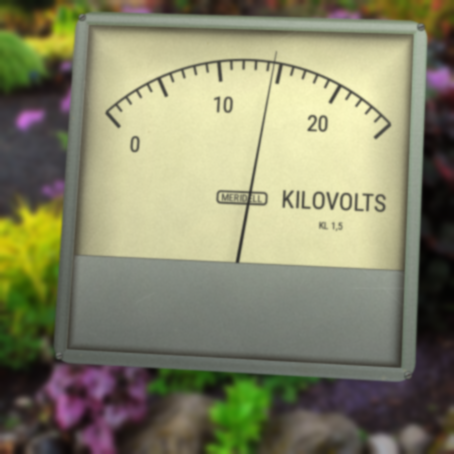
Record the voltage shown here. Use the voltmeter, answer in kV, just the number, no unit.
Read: 14.5
